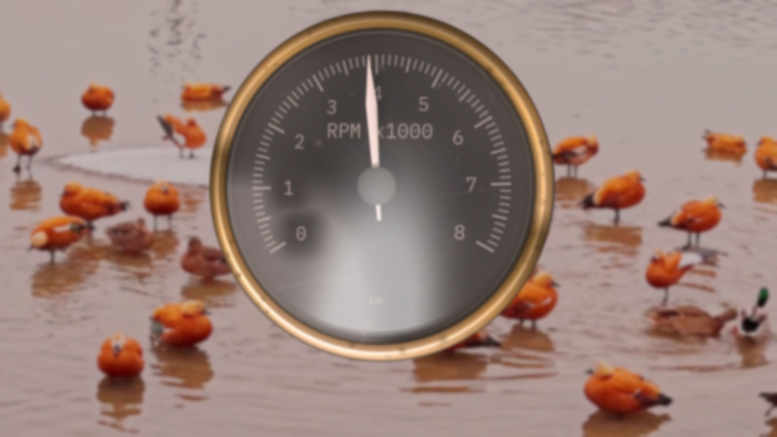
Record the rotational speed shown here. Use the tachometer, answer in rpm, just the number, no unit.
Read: 3900
